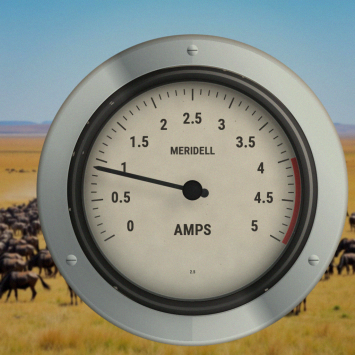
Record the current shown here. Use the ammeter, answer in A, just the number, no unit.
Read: 0.9
